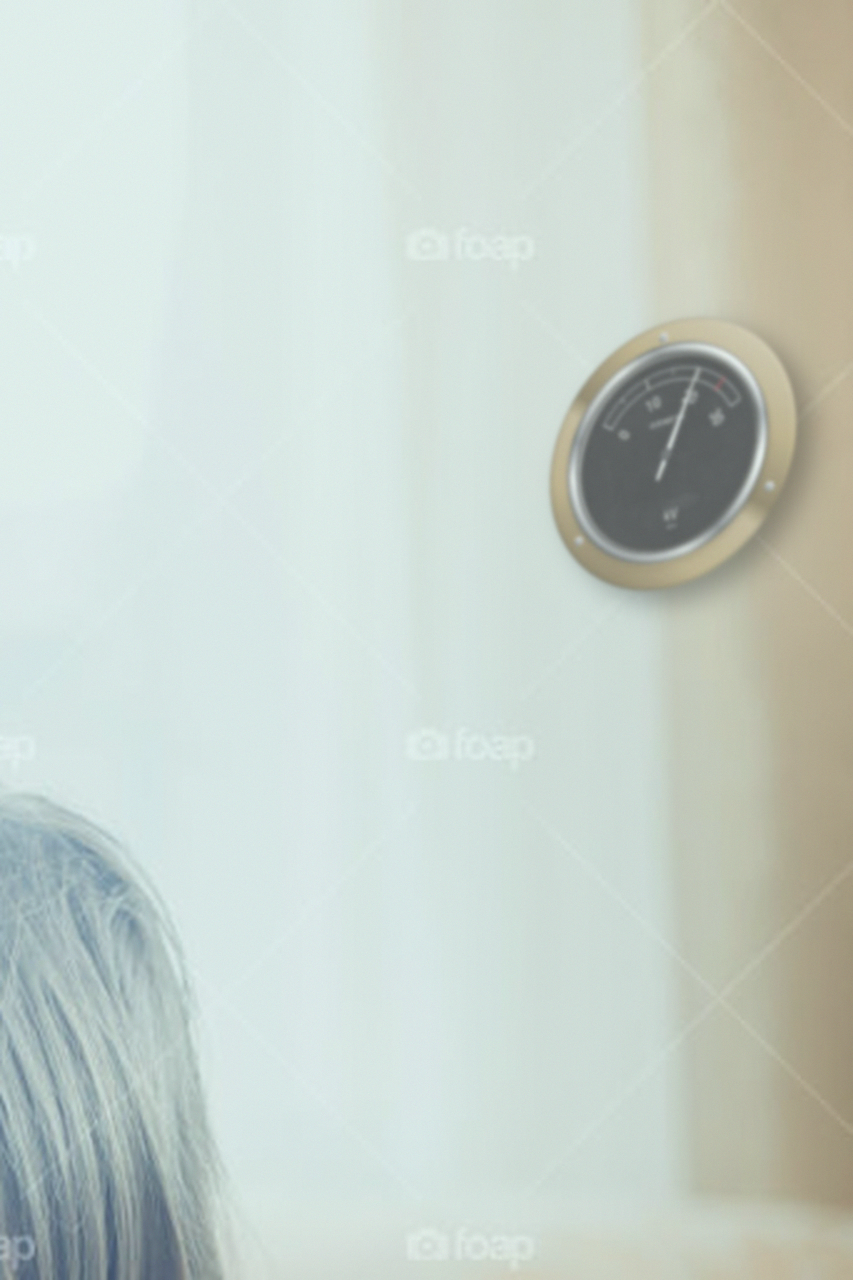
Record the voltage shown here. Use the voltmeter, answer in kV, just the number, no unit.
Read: 20
